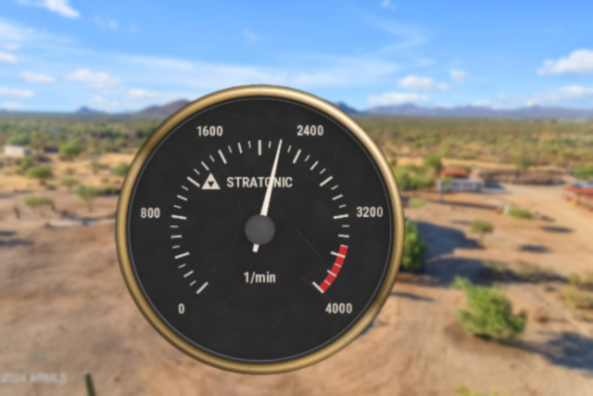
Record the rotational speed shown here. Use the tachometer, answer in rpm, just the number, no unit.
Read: 2200
